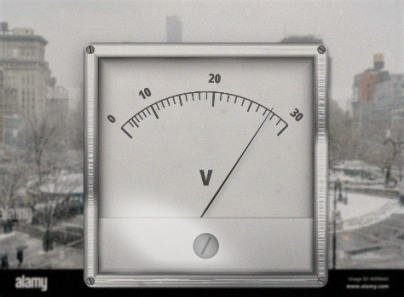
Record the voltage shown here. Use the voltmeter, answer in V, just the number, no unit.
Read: 27.5
